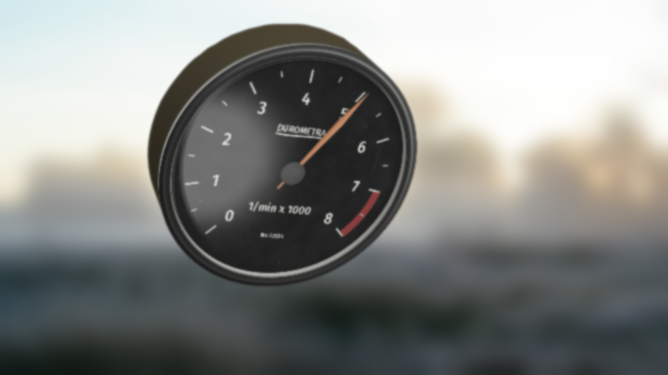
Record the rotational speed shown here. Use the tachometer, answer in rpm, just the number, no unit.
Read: 5000
